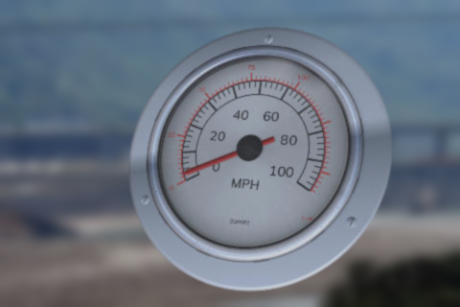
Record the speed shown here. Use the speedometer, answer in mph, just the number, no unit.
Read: 2
